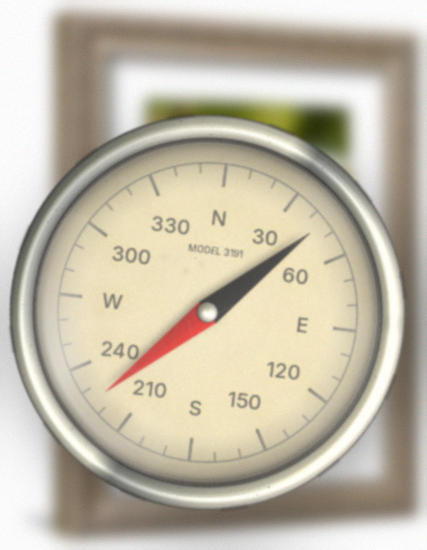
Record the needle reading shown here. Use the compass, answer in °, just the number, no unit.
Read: 225
